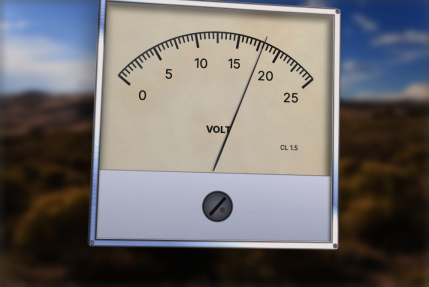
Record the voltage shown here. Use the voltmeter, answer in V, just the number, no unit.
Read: 18
